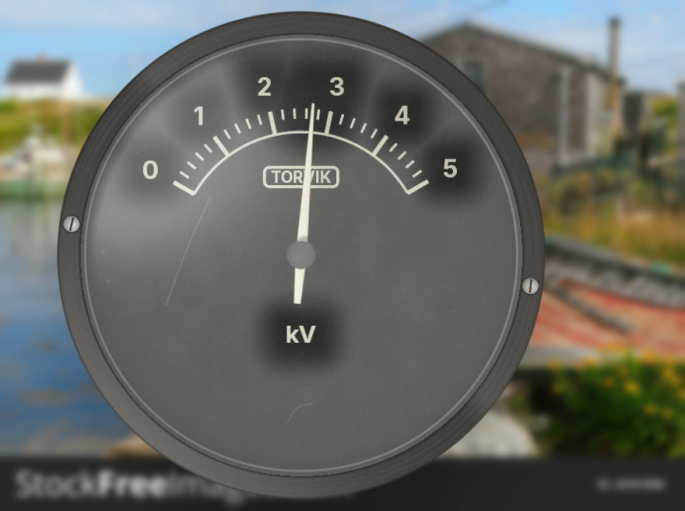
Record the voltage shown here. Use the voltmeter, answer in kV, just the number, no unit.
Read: 2.7
